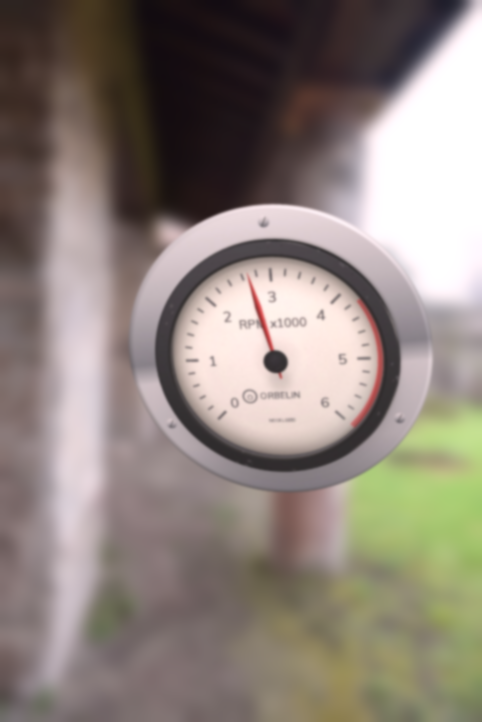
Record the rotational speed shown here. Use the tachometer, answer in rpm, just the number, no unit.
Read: 2700
